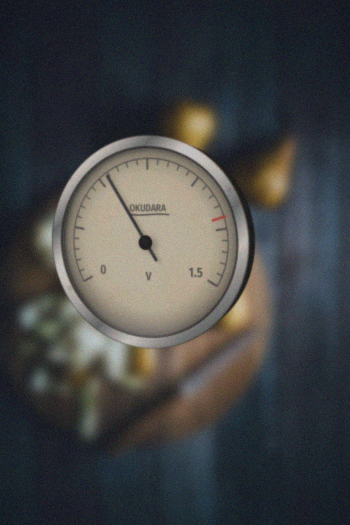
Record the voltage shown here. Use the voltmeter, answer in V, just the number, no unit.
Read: 0.55
